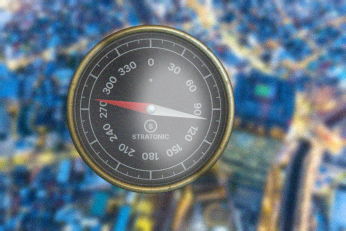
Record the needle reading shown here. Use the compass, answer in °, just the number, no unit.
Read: 280
